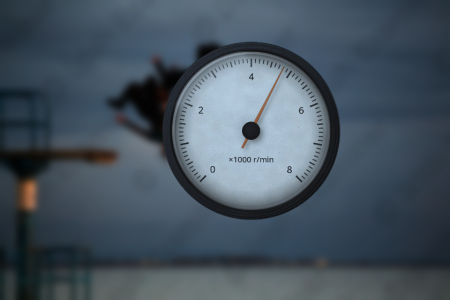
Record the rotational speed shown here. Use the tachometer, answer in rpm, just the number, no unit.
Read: 4800
